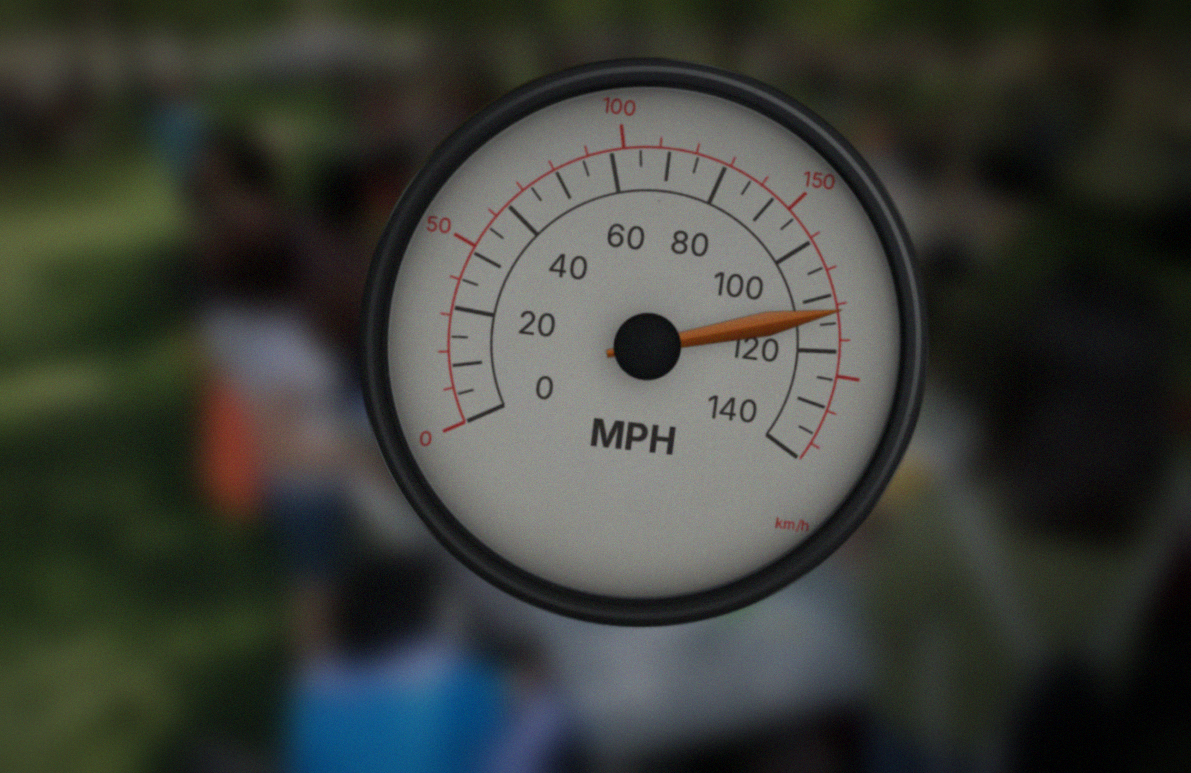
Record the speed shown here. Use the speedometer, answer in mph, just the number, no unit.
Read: 112.5
